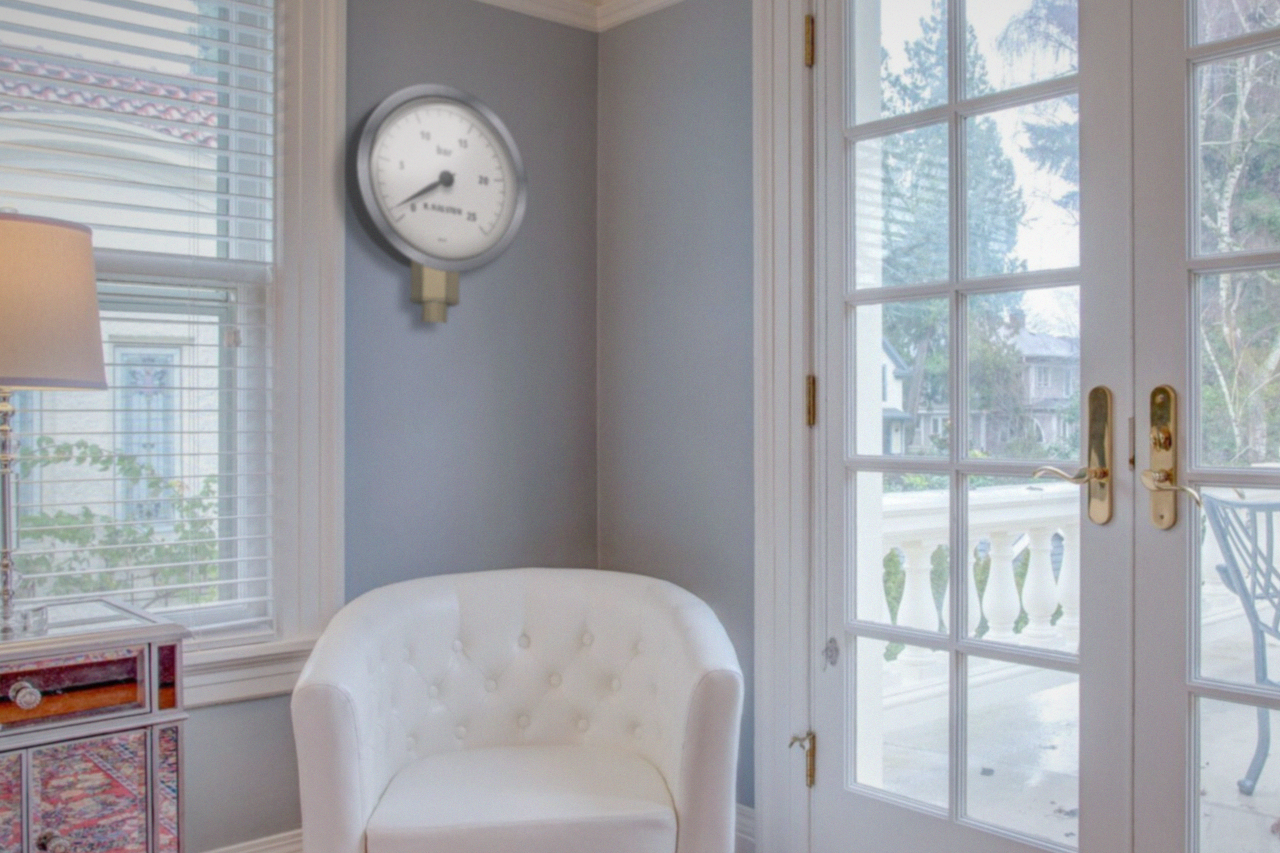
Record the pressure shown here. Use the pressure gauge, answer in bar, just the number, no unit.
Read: 1
